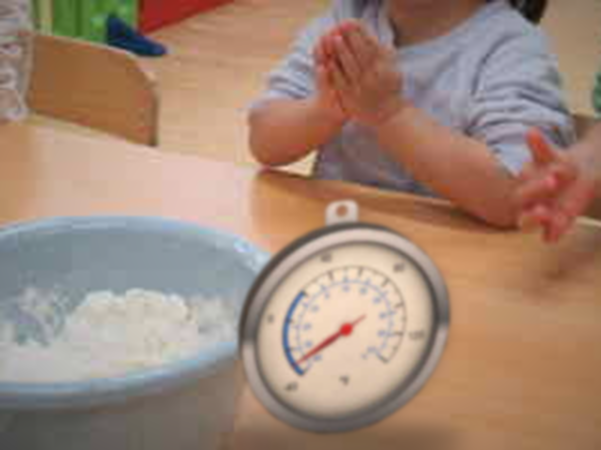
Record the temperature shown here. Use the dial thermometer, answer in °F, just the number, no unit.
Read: -30
